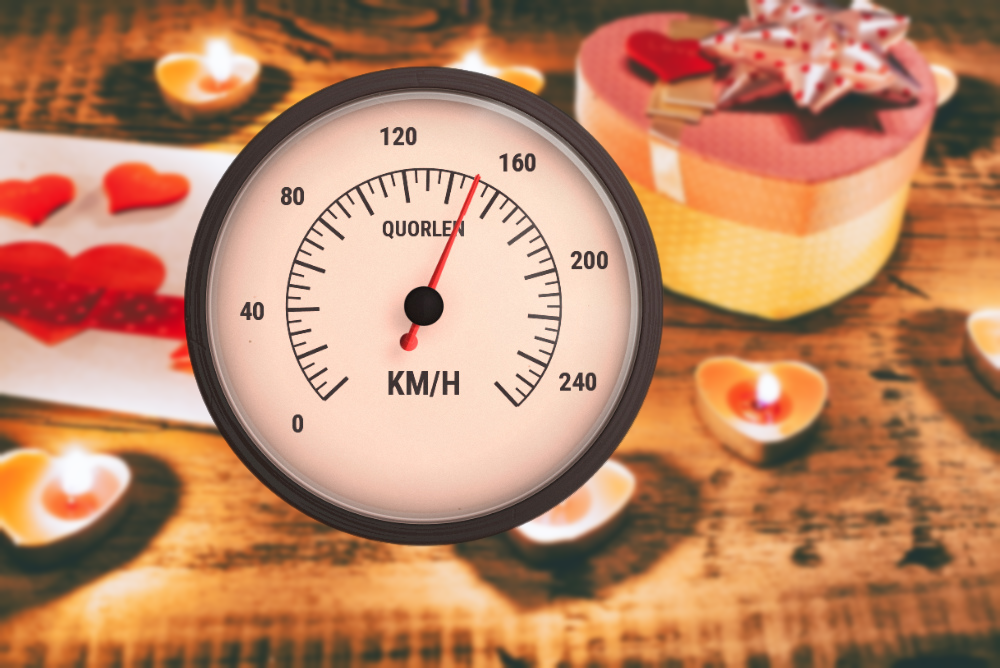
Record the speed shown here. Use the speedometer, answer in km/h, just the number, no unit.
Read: 150
